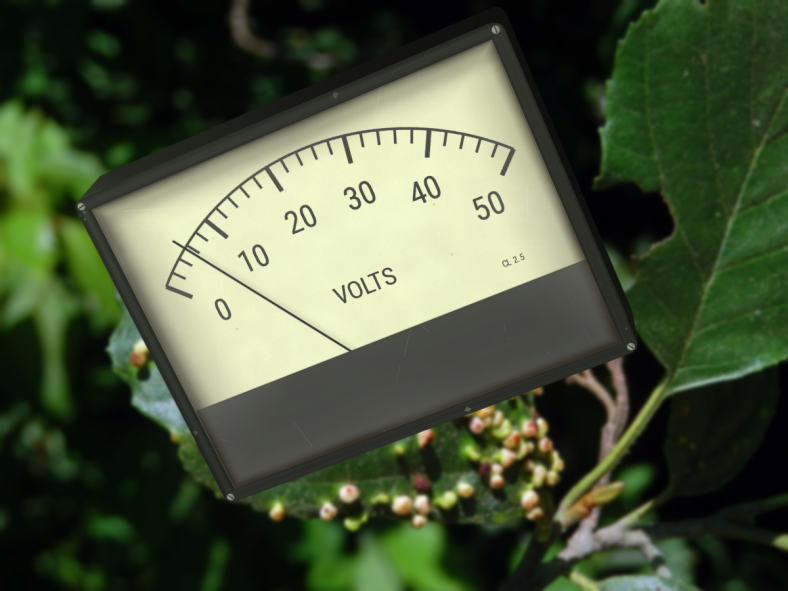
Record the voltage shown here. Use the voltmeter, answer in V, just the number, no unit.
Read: 6
